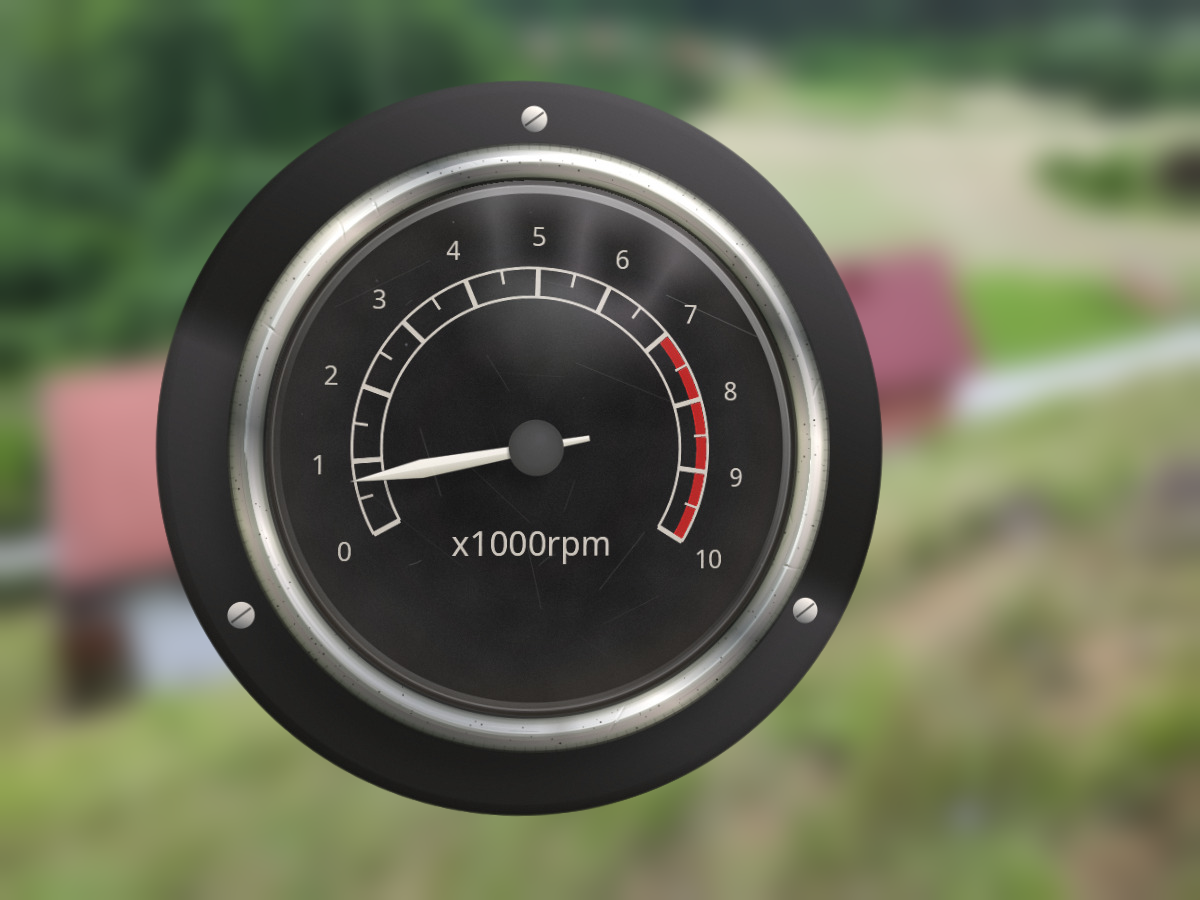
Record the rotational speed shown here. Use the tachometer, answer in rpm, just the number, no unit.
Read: 750
